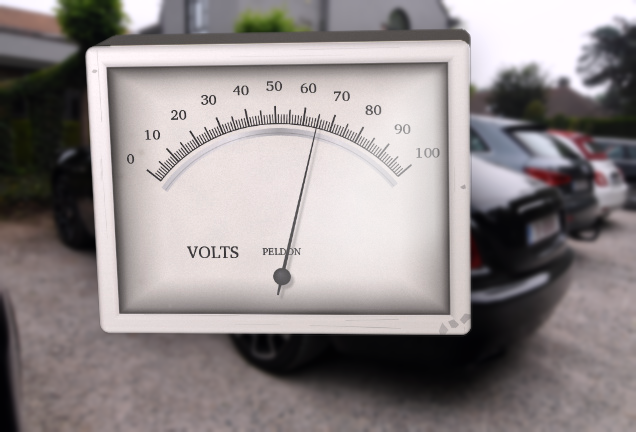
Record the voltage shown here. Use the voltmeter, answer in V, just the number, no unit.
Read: 65
